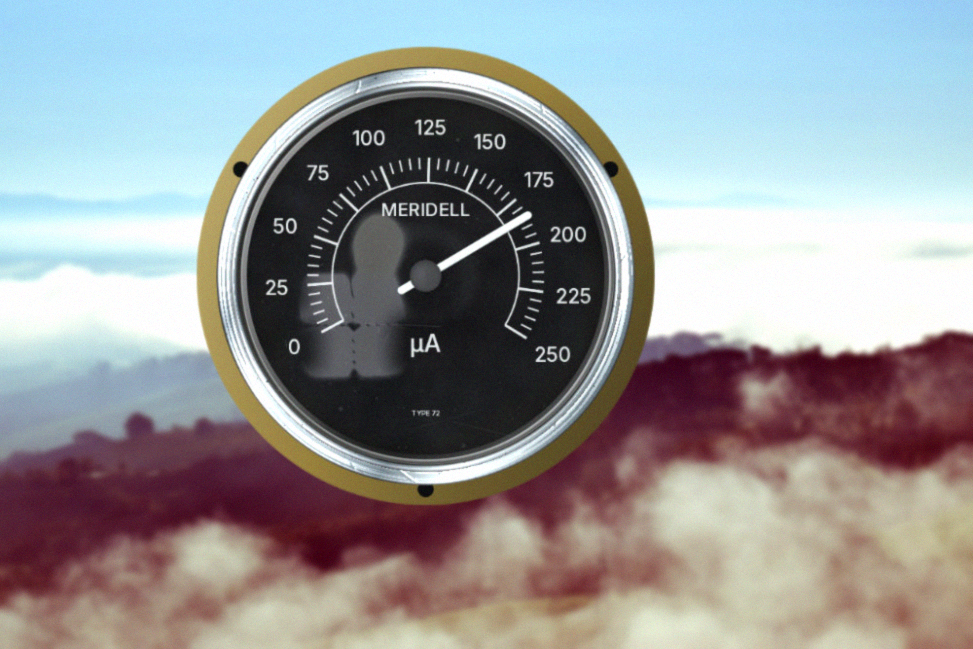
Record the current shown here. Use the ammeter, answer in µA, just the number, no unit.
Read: 185
